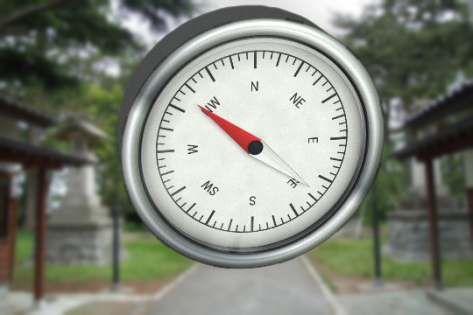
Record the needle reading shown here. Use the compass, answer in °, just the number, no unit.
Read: 310
